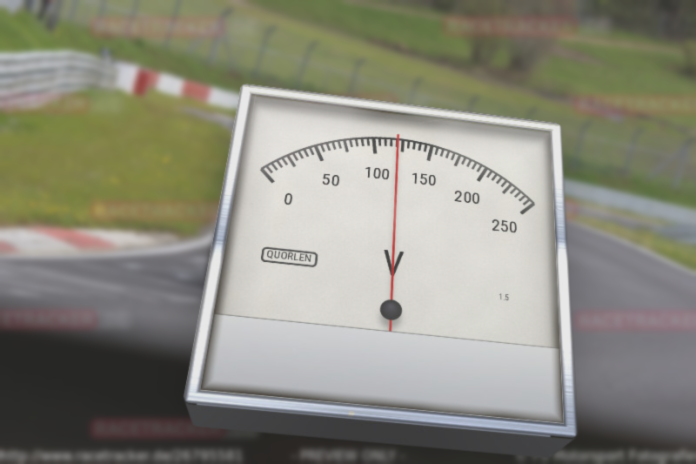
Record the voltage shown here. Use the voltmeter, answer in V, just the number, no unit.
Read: 120
